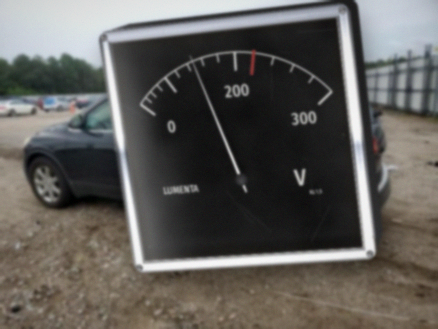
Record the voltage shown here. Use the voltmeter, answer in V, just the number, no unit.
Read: 150
